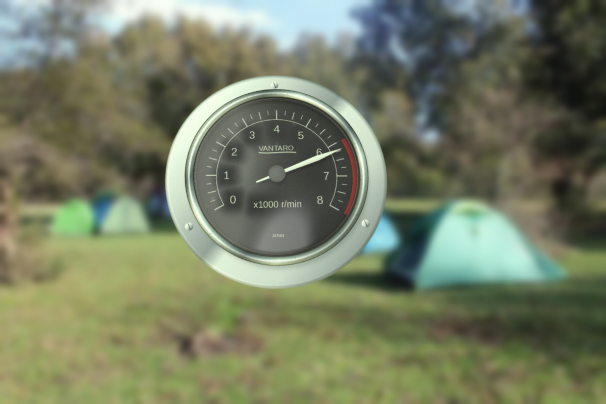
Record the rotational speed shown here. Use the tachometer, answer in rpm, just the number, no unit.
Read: 6250
